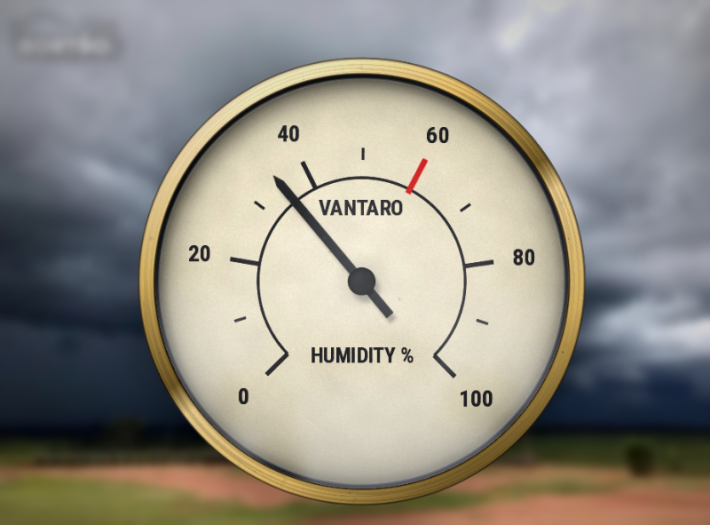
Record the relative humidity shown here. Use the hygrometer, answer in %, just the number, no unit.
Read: 35
